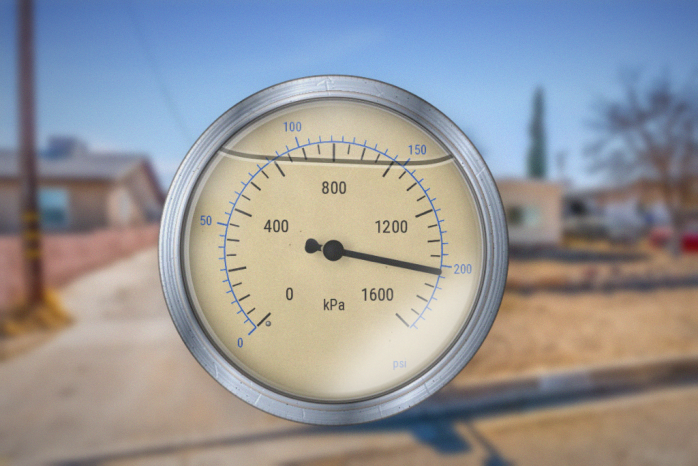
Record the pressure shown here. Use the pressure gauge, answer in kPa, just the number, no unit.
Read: 1400
